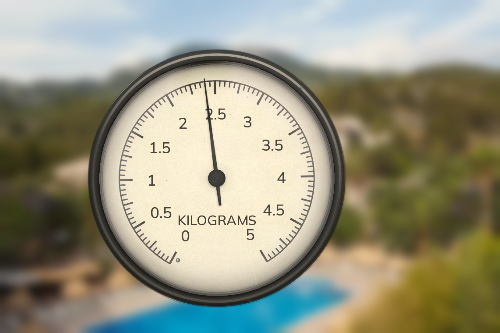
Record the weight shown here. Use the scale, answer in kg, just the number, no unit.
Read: 2.4
